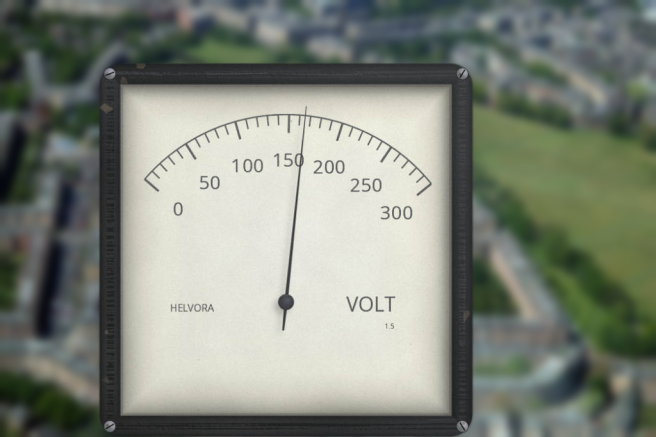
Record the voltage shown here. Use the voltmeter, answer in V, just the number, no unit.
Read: 165
